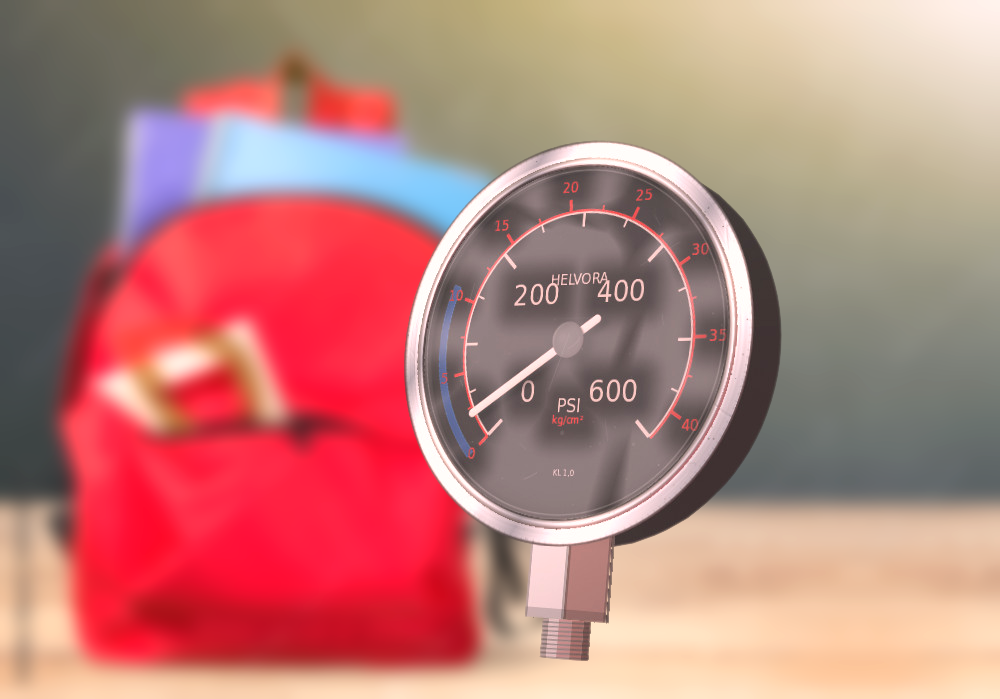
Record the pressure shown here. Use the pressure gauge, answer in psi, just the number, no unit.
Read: 25
